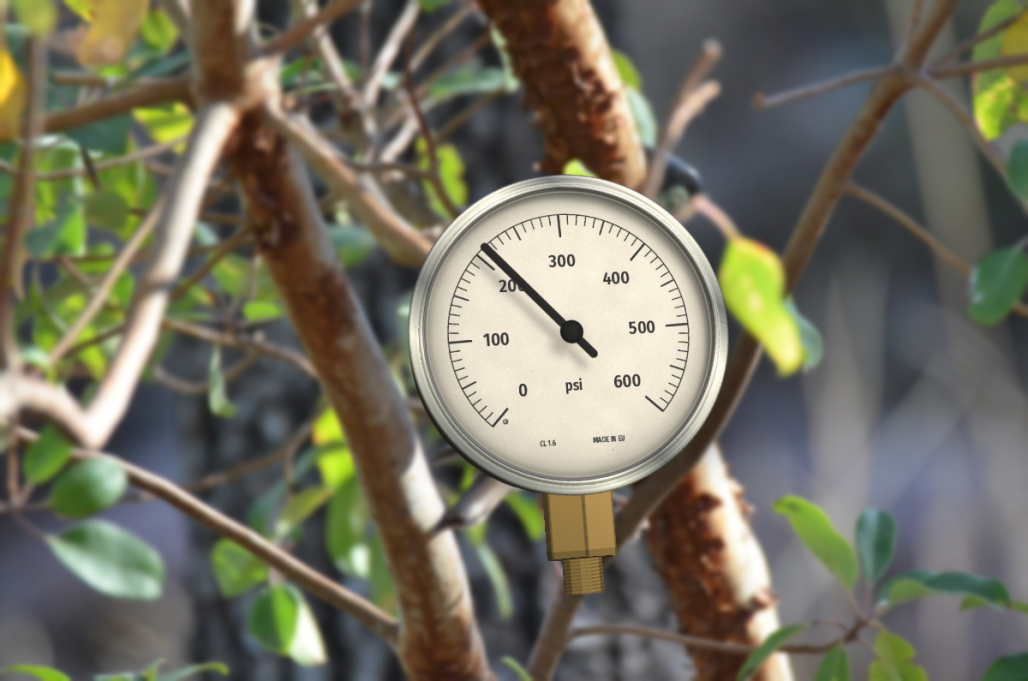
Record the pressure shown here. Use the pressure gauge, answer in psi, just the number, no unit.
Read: 210
